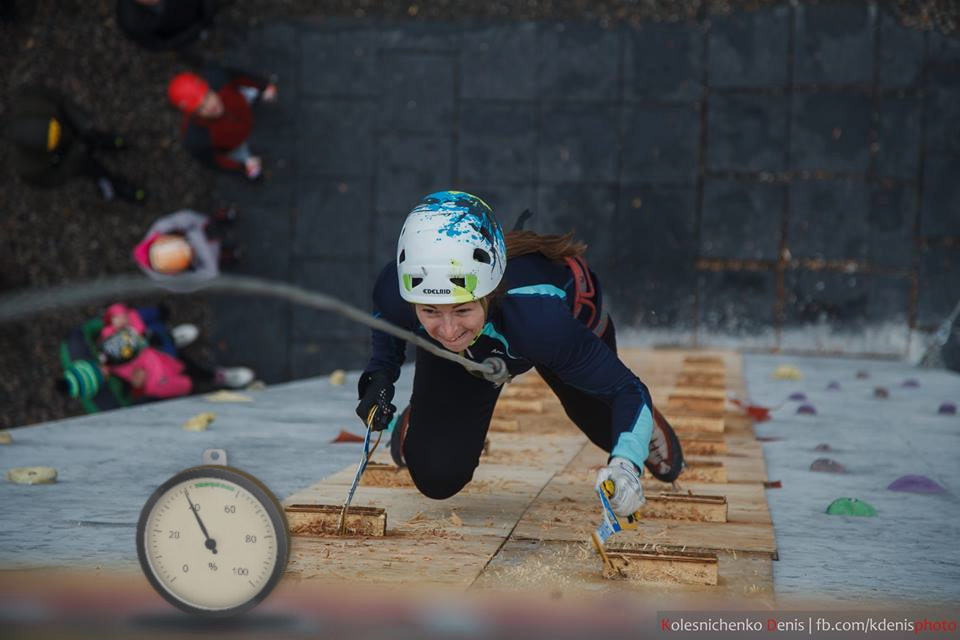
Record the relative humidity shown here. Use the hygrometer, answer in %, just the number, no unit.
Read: 40
